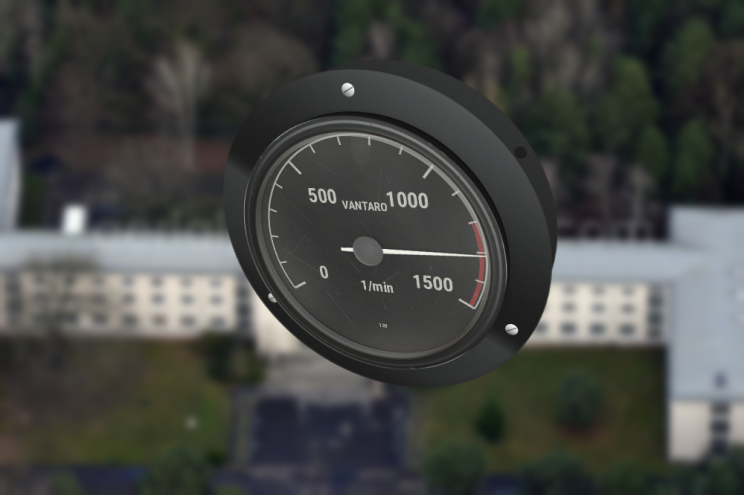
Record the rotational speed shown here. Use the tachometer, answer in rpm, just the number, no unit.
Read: 1300
